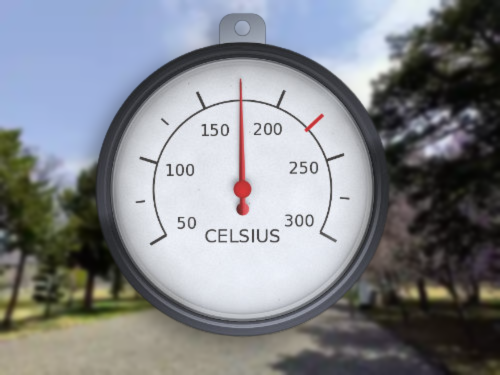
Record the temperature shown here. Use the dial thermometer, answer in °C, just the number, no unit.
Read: 175
